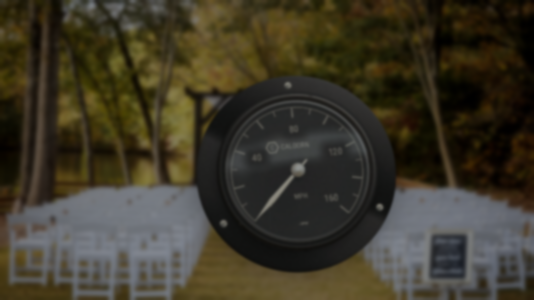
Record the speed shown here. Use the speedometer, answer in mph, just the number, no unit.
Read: 0
